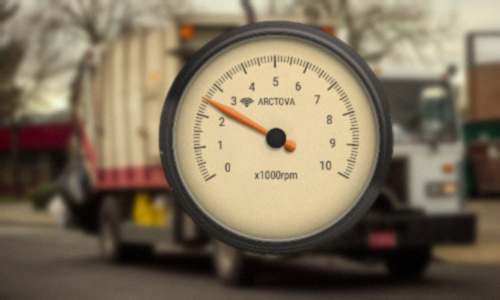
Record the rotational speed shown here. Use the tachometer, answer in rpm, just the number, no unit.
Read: 2500
